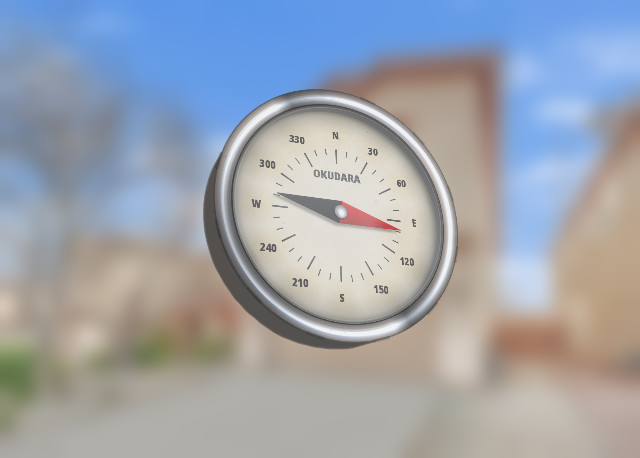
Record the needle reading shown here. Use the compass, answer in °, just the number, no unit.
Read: 100
